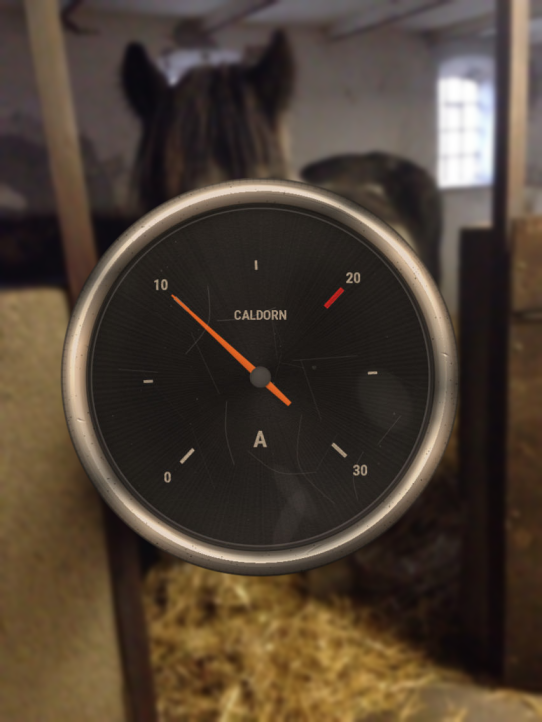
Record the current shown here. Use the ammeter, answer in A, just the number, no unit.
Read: 10
